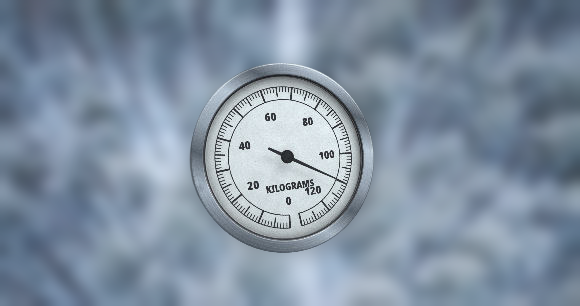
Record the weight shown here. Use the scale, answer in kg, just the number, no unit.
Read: 110
